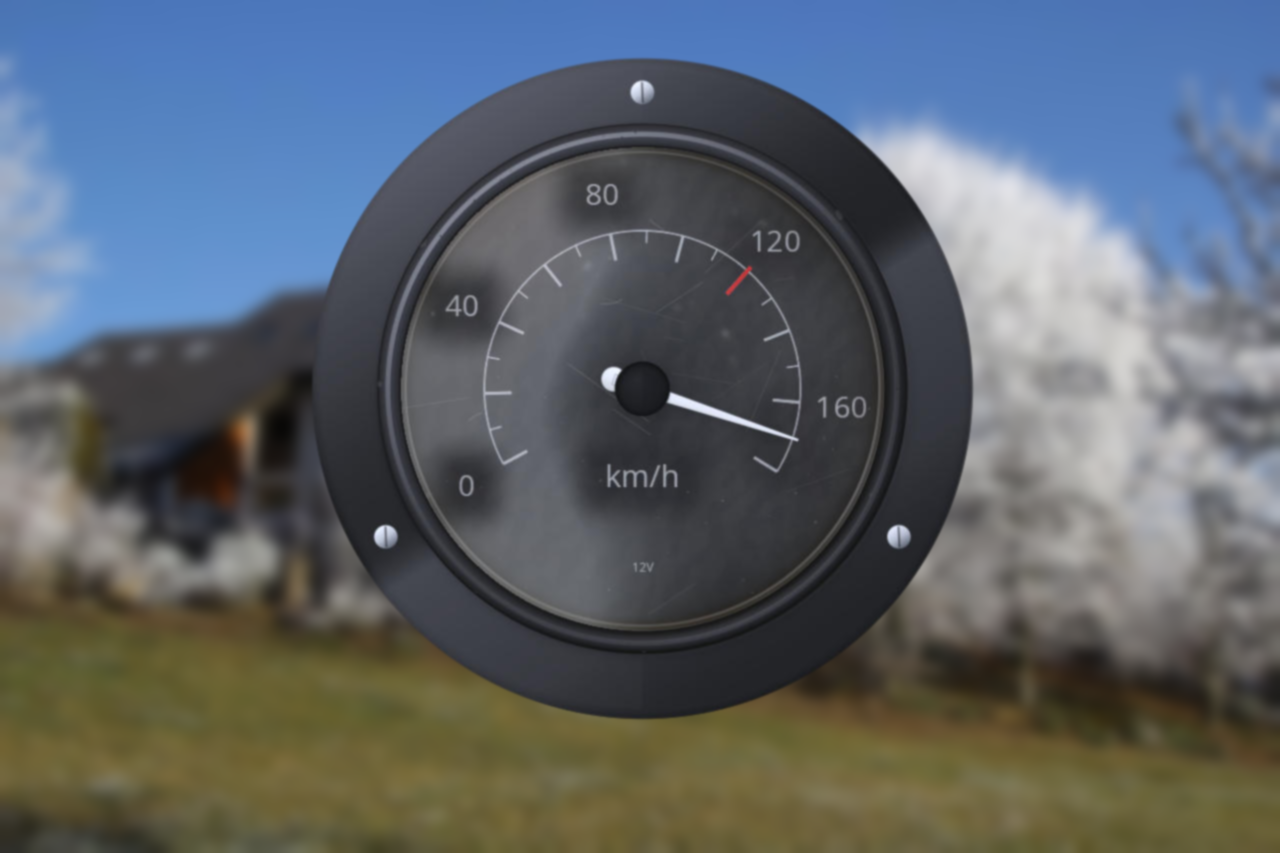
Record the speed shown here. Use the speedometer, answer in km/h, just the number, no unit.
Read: 170
